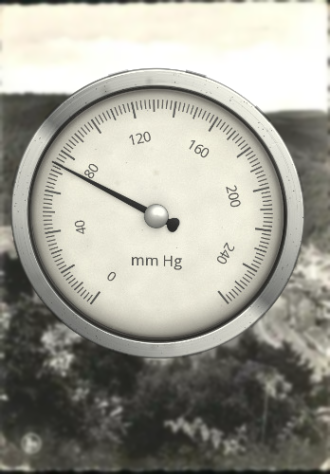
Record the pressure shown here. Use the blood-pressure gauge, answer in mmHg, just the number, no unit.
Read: 74
